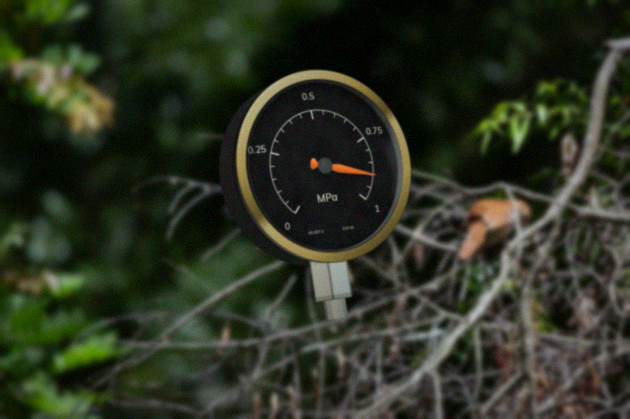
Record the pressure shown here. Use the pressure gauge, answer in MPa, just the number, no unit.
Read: 0.9
